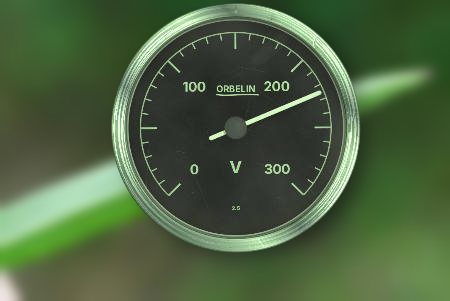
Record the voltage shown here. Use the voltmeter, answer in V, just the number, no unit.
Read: 225
